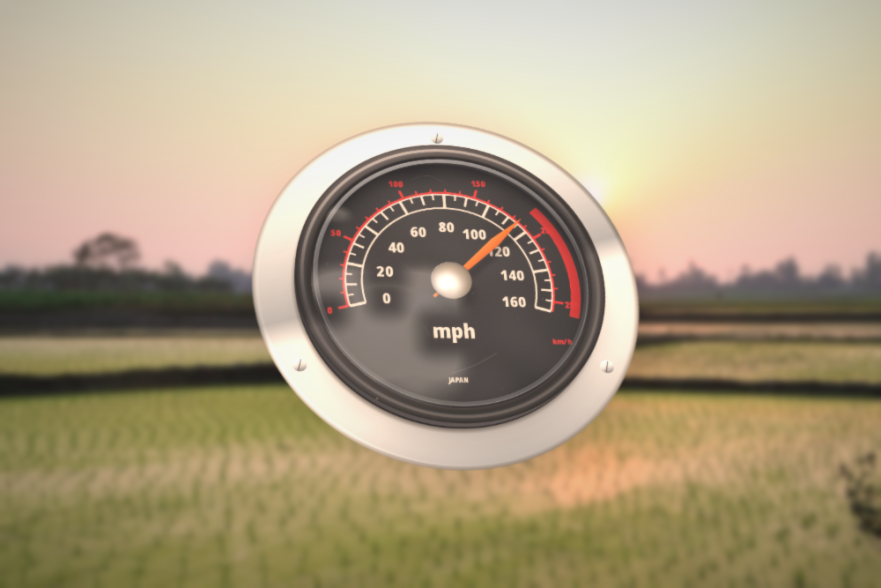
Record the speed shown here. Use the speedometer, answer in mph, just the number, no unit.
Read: 115
